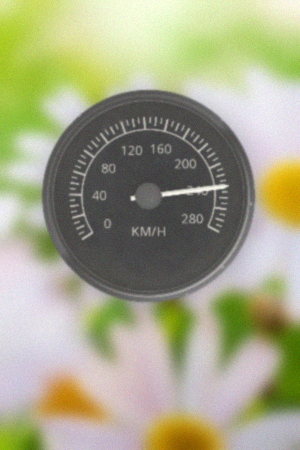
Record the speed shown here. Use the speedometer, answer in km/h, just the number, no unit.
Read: 240
